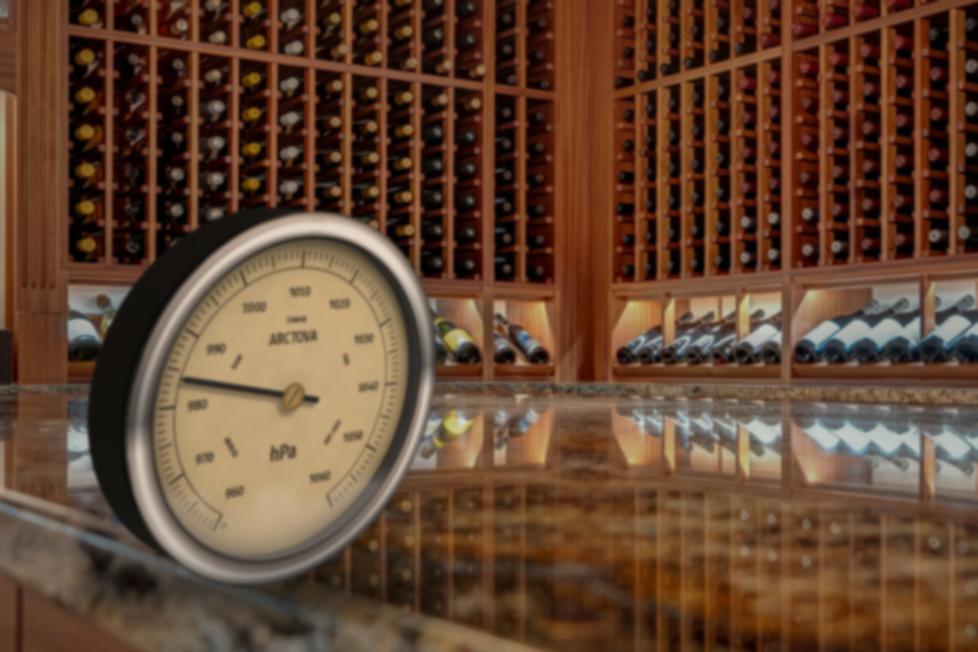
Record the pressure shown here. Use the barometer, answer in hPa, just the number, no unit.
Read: 984
